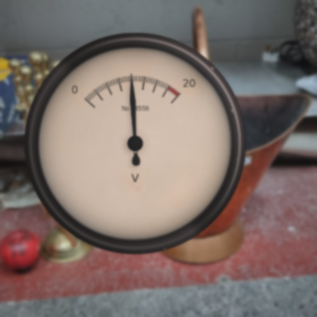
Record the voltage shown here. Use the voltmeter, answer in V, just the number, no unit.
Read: 10
